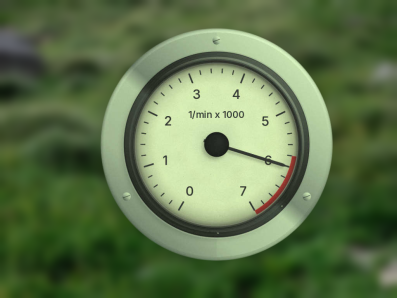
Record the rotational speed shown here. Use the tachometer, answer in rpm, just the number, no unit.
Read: 6000
